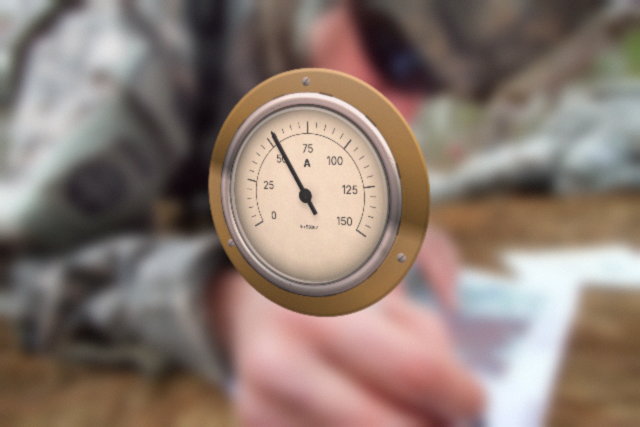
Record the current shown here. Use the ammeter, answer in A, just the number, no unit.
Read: 55
